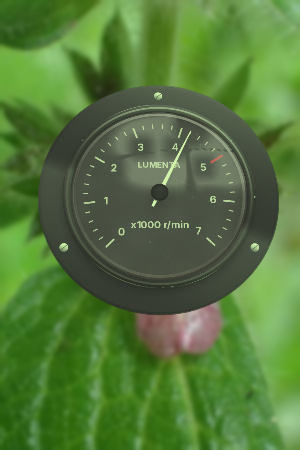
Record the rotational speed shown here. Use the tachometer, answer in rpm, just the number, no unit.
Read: 4200
